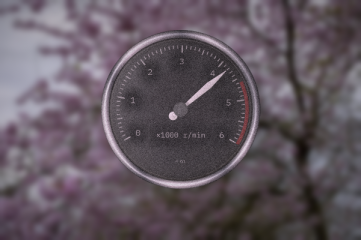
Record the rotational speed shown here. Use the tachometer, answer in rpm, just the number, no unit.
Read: 4200
